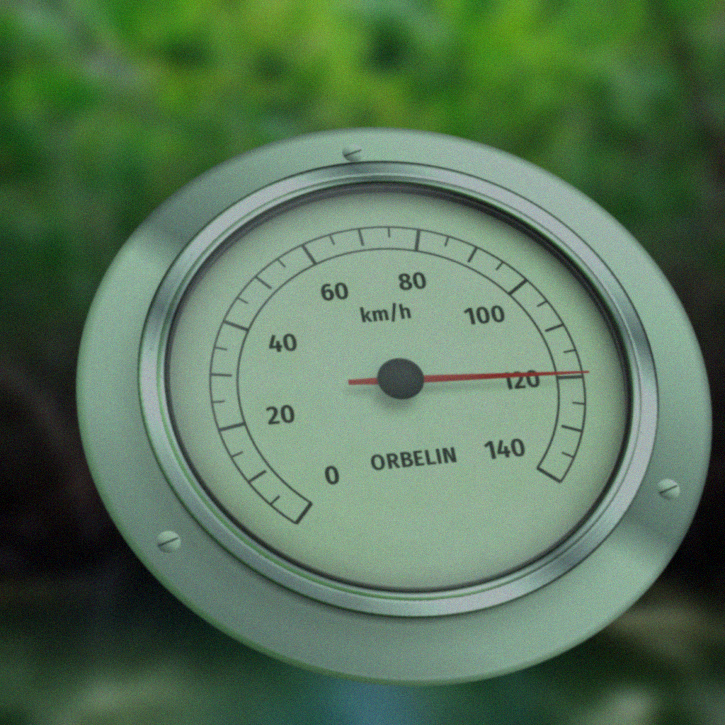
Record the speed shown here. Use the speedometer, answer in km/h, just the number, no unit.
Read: 120
